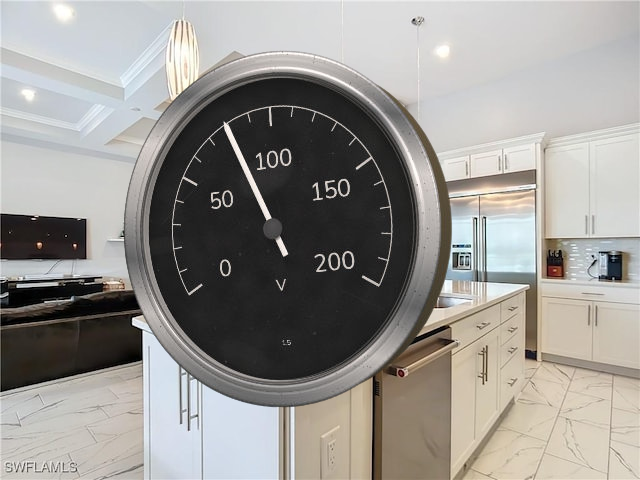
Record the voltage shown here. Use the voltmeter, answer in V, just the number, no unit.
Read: 80
